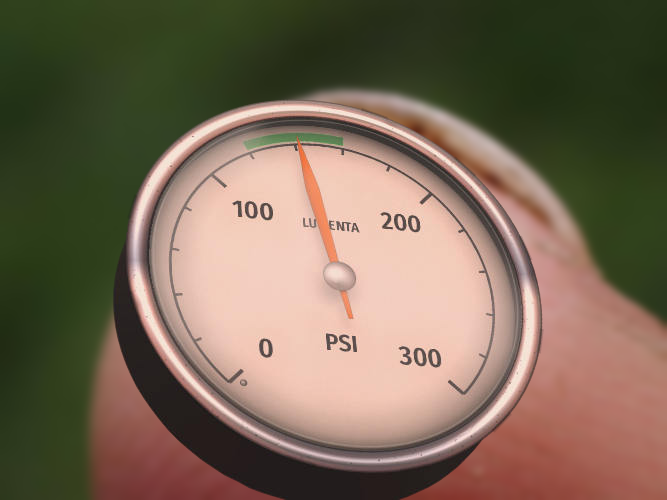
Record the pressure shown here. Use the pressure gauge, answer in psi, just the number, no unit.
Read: 140
